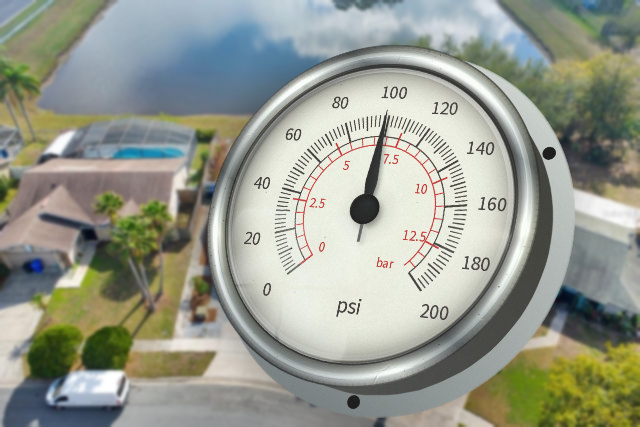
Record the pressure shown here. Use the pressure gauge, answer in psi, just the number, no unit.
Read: 100
